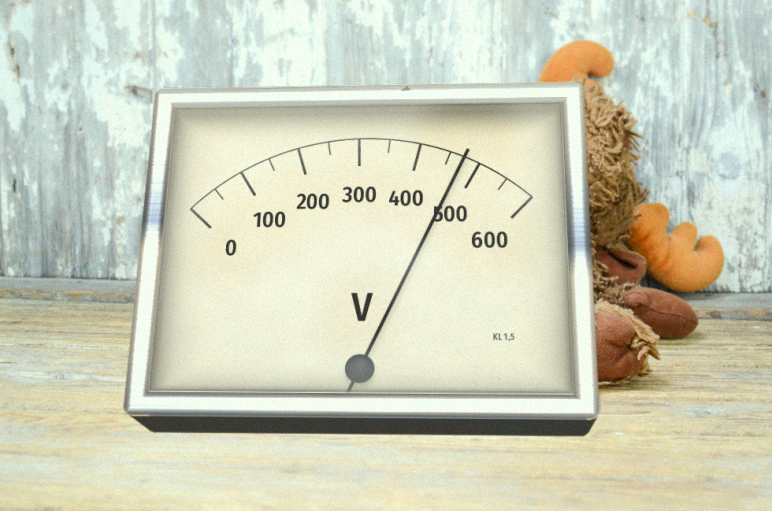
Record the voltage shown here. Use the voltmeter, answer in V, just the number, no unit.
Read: 475
